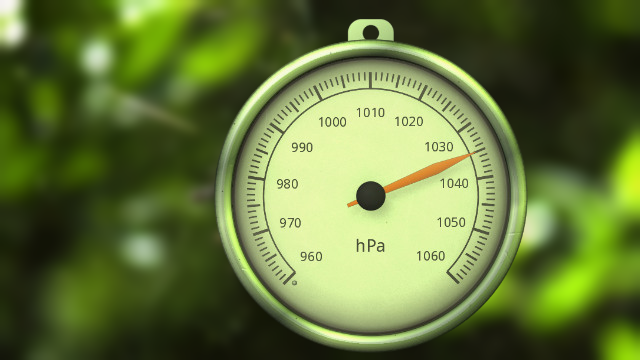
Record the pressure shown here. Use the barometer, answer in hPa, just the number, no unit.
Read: 1035
